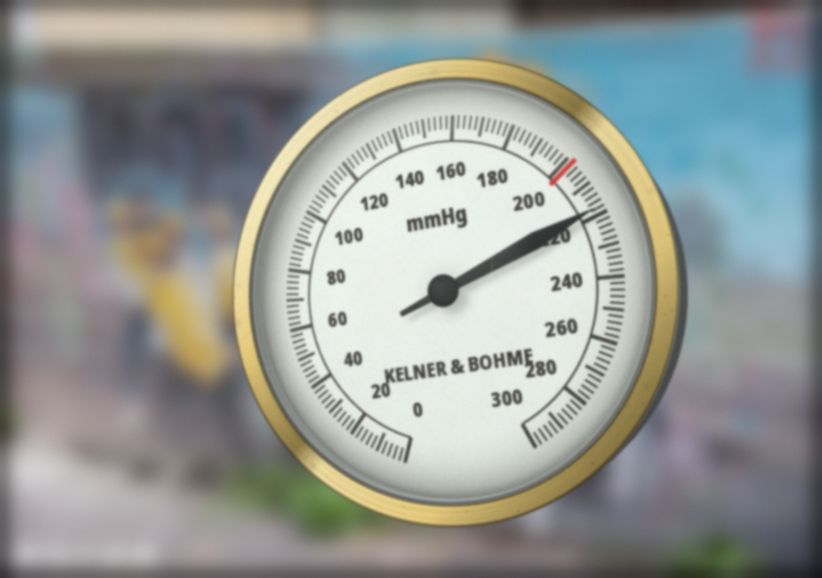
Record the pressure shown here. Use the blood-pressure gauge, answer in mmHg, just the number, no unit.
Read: 218
